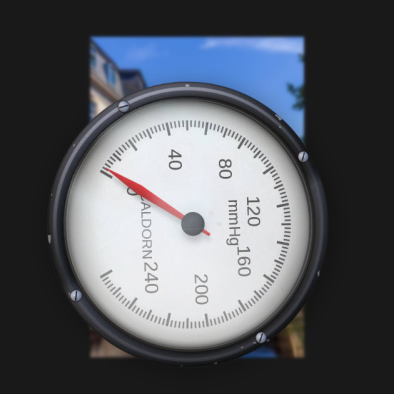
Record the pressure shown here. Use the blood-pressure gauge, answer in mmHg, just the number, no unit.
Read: 2
